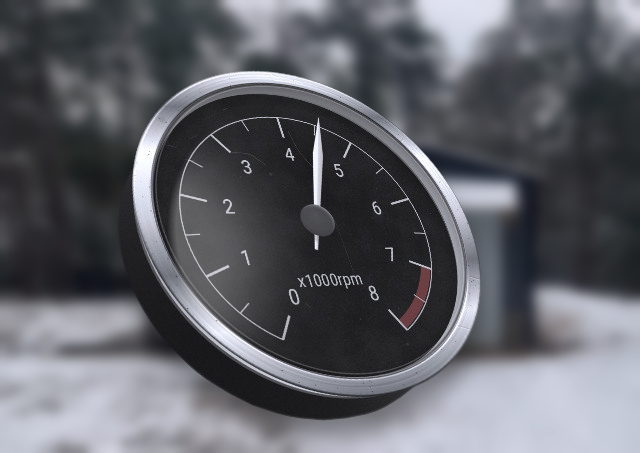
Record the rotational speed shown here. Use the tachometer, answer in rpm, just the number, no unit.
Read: 4500
